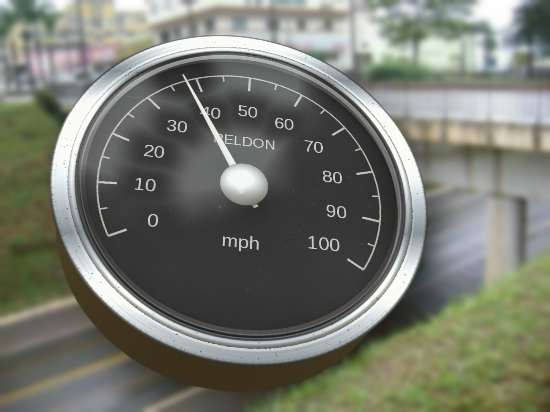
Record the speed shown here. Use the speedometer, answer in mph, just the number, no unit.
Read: 37.5
